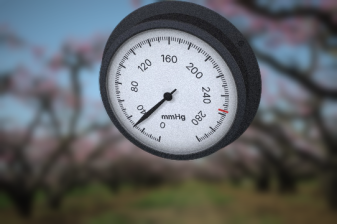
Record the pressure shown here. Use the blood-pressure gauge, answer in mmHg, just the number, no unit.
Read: 30
